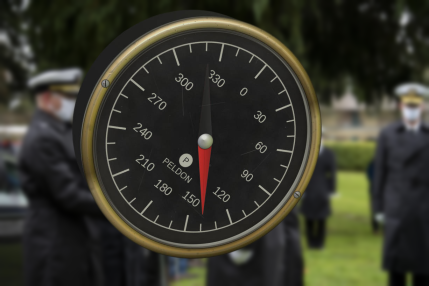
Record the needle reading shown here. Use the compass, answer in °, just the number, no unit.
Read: 140
